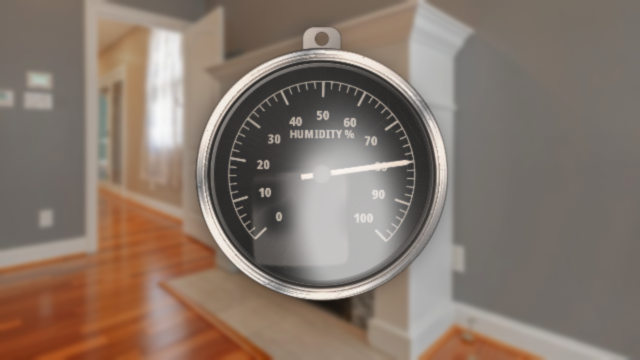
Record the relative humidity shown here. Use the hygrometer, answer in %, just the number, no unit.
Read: 80
